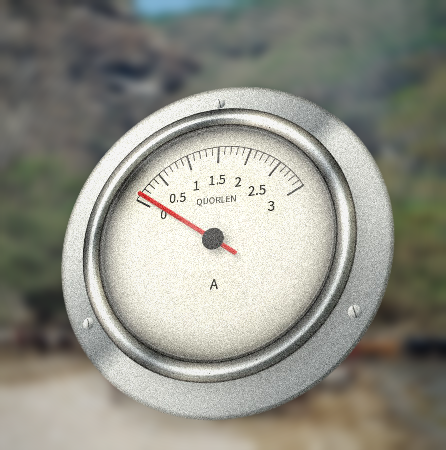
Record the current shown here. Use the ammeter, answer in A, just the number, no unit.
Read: 0.1
